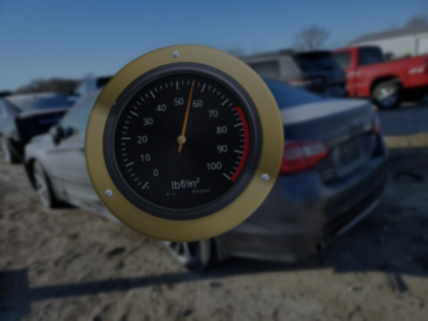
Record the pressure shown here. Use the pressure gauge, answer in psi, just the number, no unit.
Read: 56
